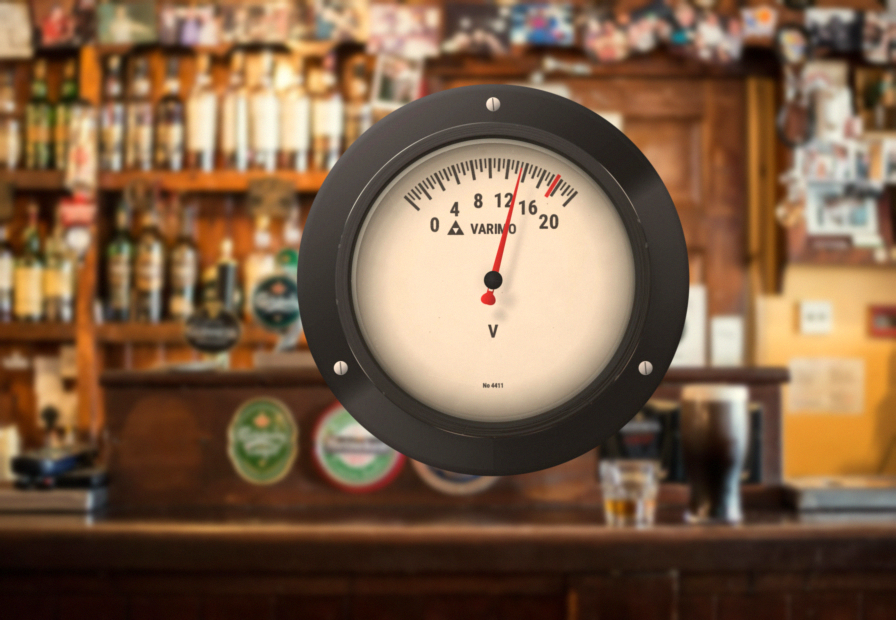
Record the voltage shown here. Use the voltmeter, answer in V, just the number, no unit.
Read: 13.5
